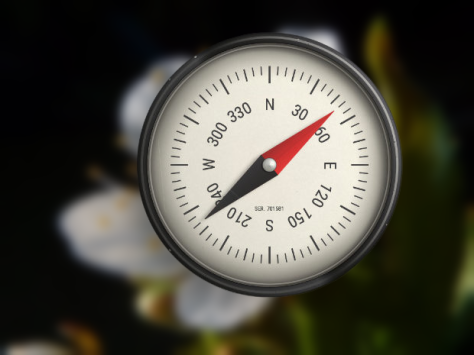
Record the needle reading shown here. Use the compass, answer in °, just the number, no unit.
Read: 50
